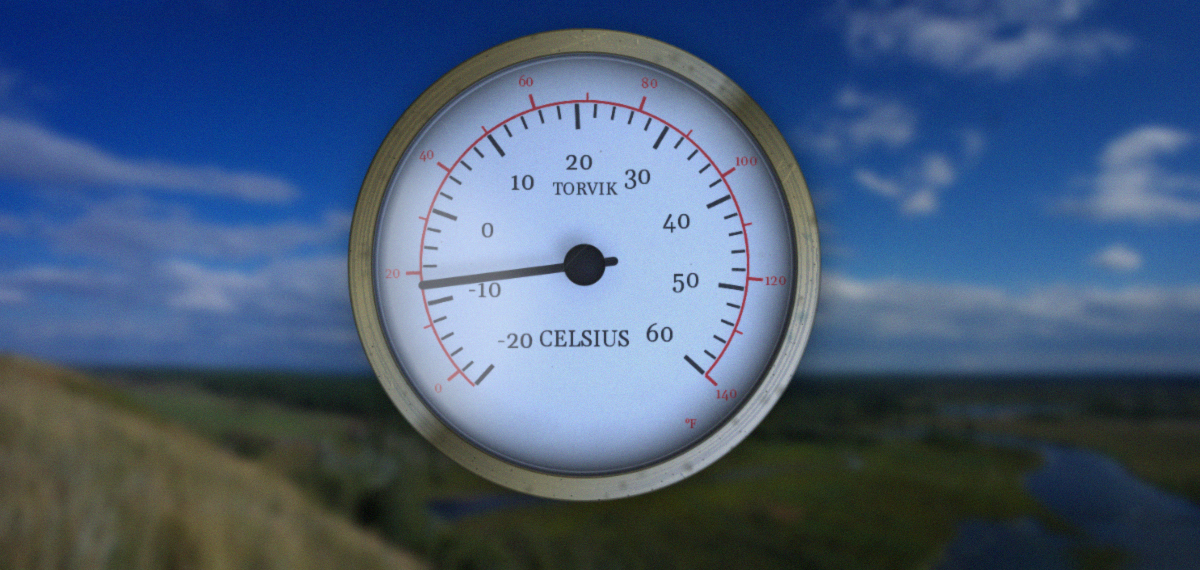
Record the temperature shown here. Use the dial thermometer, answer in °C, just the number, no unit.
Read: -8
